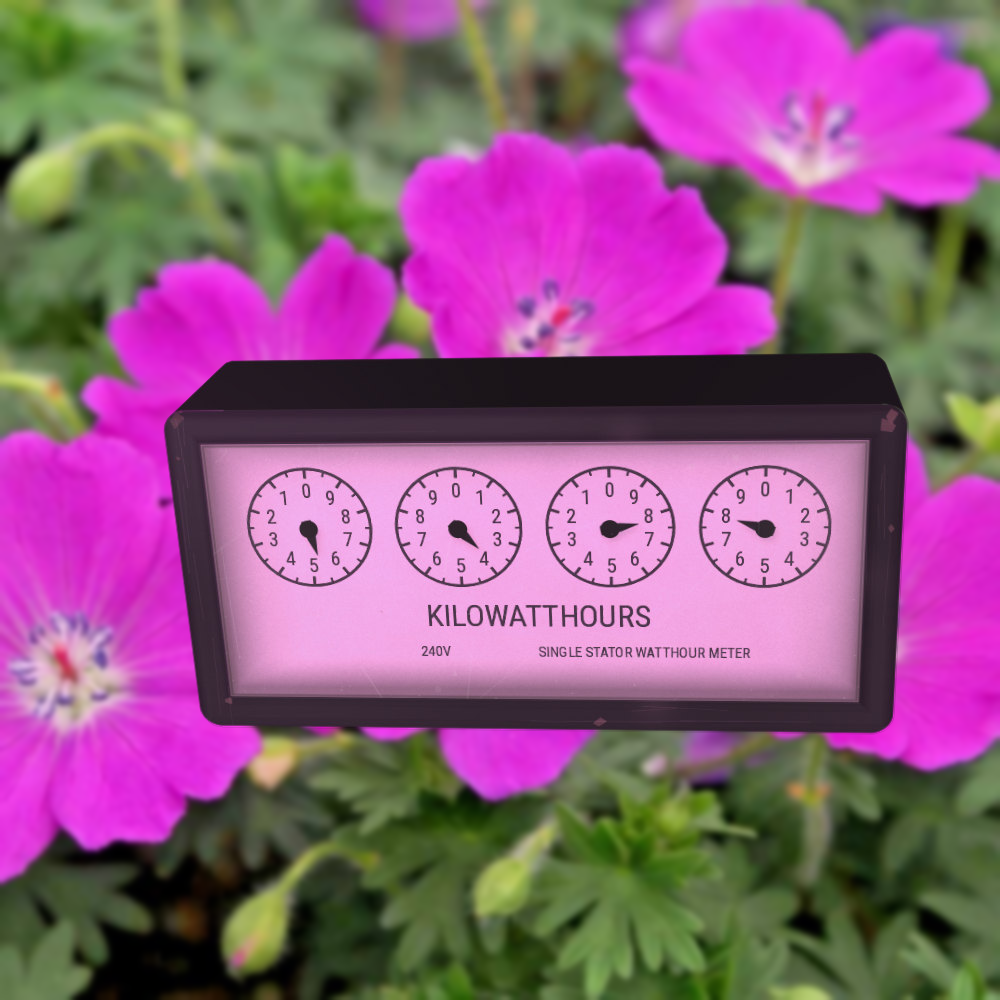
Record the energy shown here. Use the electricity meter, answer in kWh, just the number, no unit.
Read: 5378
